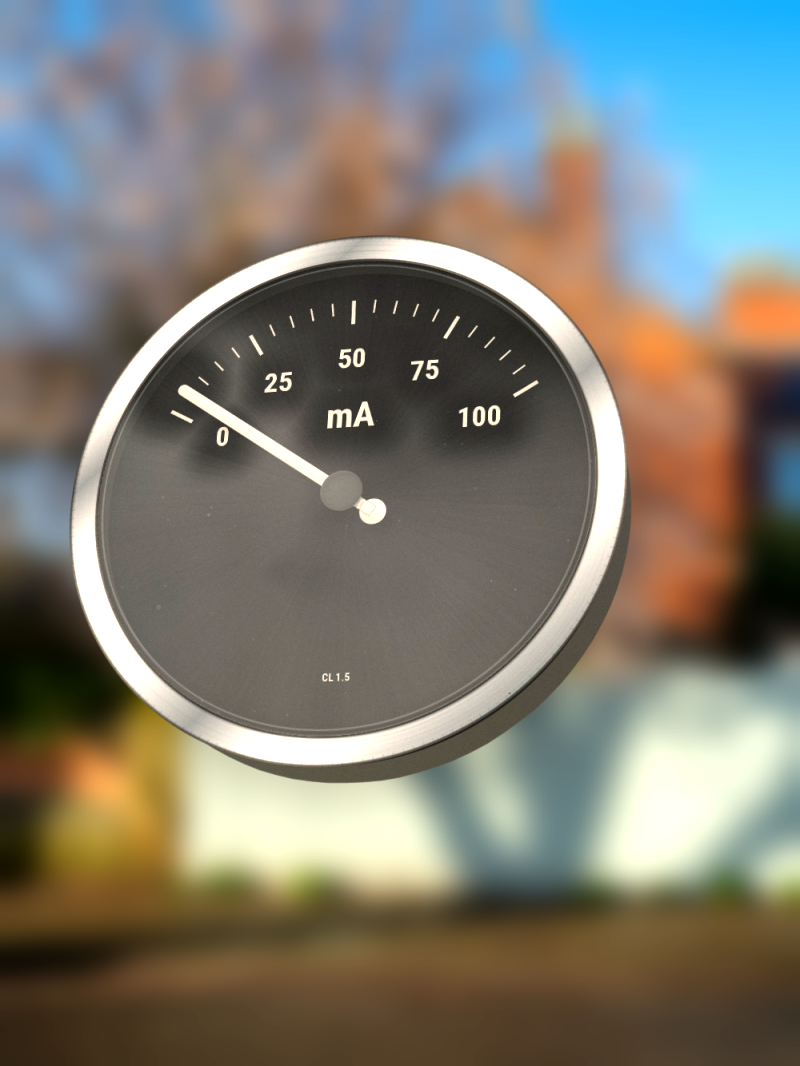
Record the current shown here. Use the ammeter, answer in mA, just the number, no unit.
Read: 5
